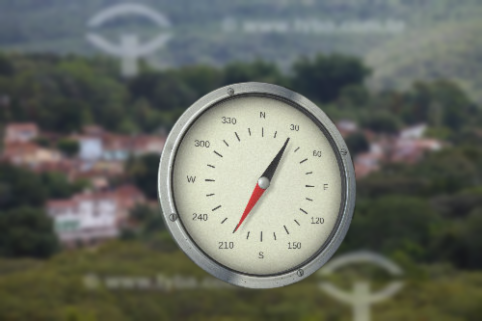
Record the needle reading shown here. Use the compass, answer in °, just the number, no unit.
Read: 210
